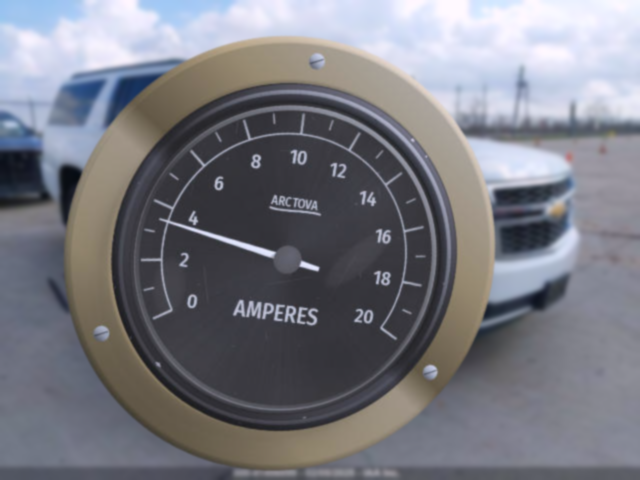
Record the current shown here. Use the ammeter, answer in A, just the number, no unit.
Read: 3.5
